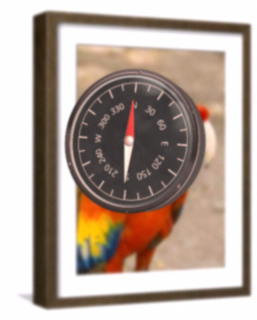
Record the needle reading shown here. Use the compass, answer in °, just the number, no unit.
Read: 0
